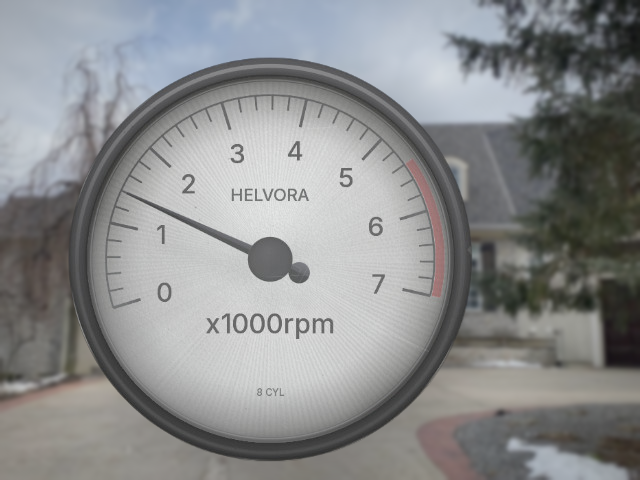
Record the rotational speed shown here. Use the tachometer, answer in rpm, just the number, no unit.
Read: 1400
